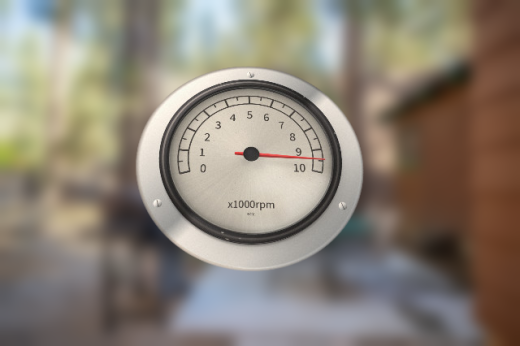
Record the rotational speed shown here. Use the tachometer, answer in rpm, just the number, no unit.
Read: 9500
